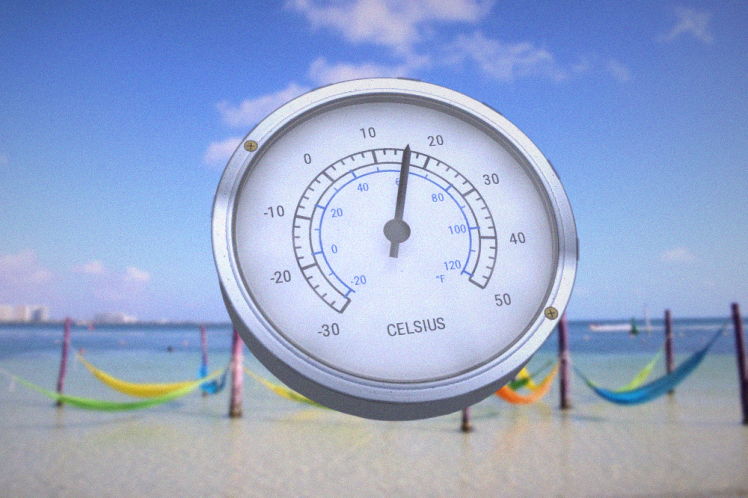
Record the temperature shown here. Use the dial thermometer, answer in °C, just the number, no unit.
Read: 16
